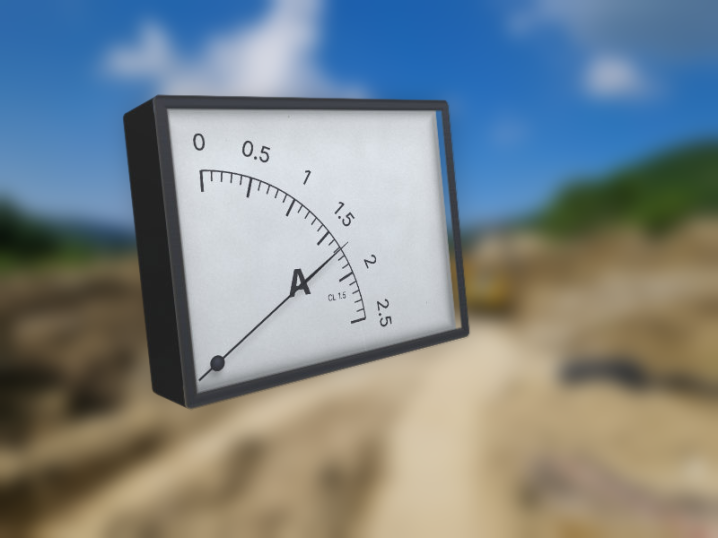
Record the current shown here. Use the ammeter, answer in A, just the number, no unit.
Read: 1.7
